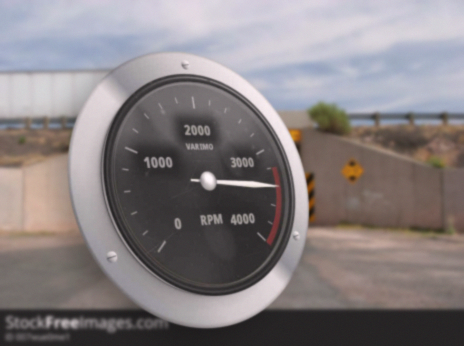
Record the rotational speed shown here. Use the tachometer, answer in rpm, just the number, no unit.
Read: 3400
